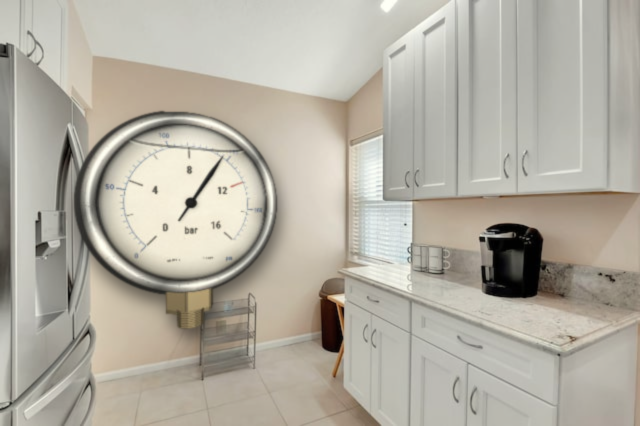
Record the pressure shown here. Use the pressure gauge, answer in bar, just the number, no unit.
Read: 10
